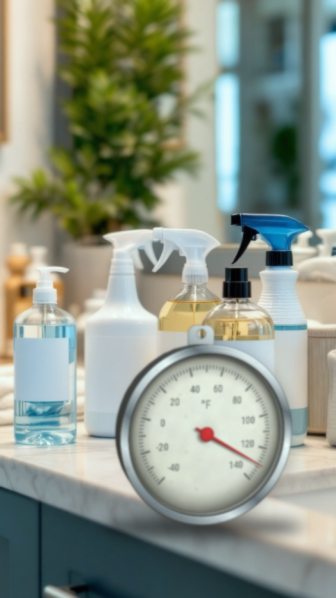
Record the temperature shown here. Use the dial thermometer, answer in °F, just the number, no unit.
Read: 130
